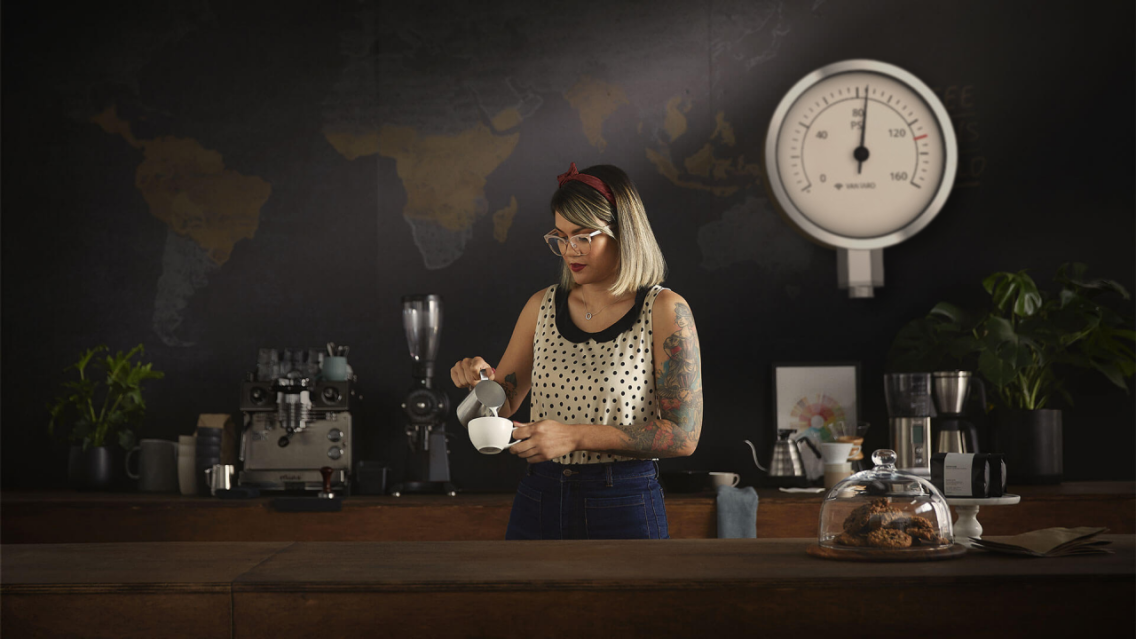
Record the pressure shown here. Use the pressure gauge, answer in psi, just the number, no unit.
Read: 85
